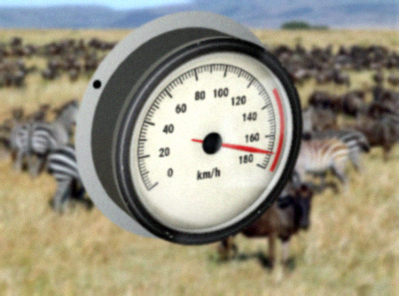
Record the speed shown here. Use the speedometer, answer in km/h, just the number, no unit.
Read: 170
